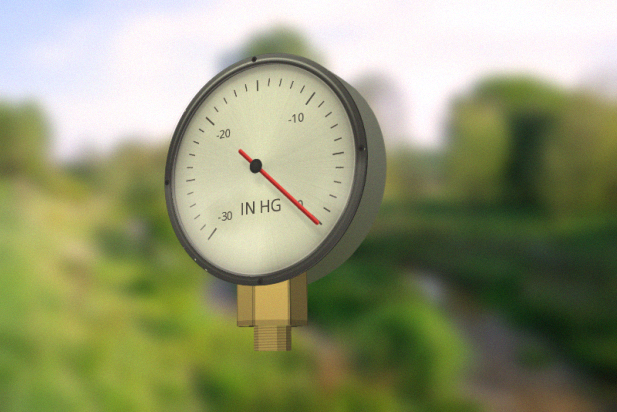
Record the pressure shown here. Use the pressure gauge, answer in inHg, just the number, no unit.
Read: 0
